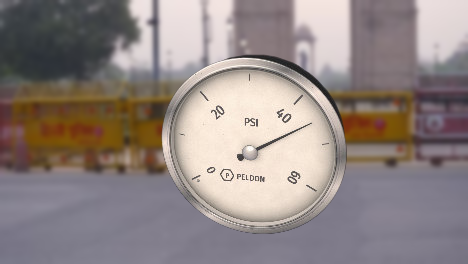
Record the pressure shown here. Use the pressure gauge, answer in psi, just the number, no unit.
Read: 45
